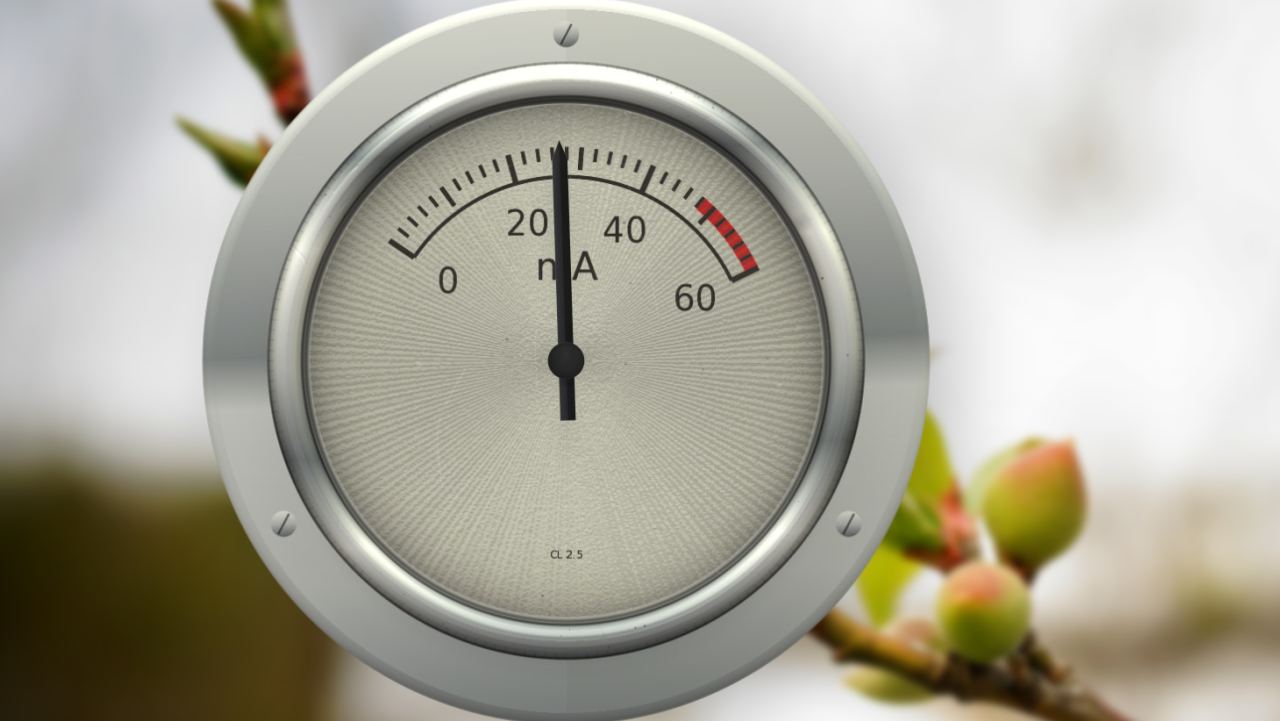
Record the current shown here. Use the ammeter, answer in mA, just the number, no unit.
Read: 27
